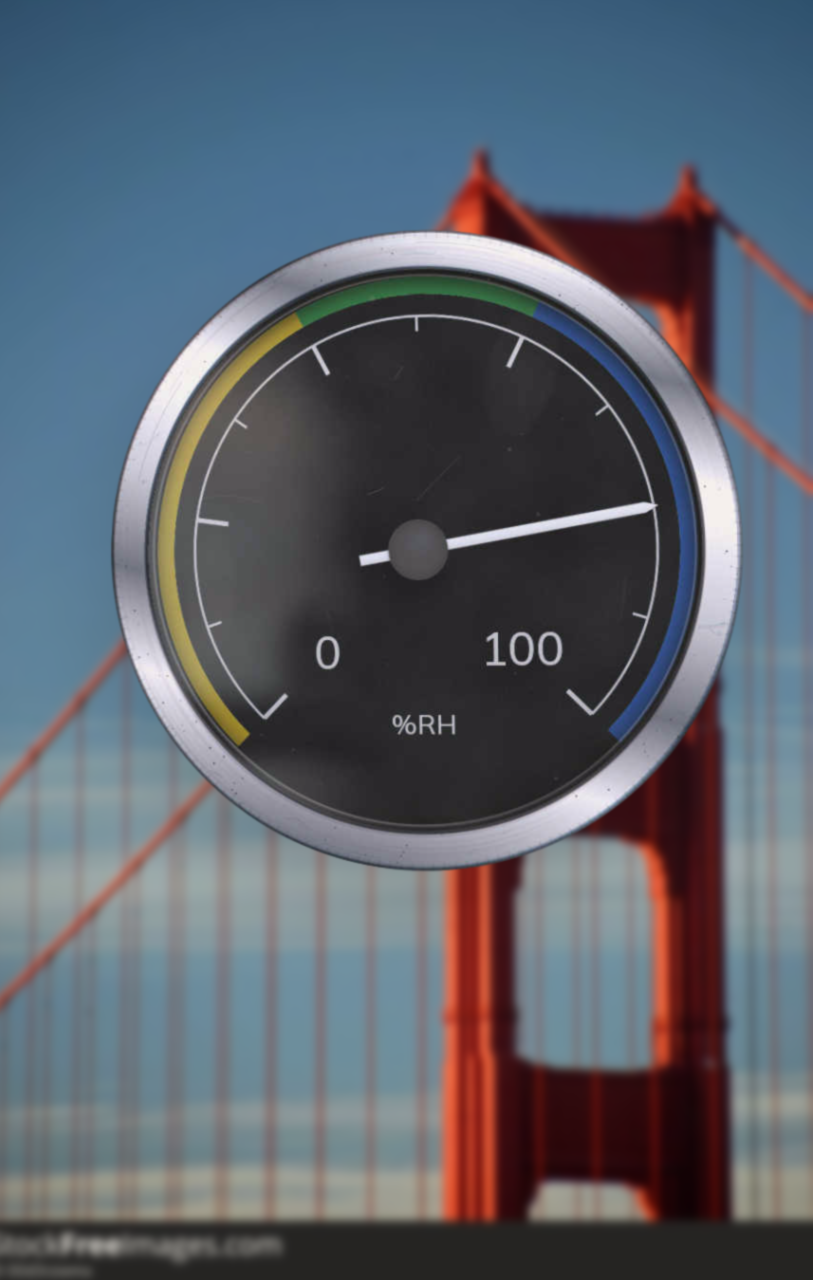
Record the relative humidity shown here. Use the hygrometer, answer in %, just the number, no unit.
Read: 80
